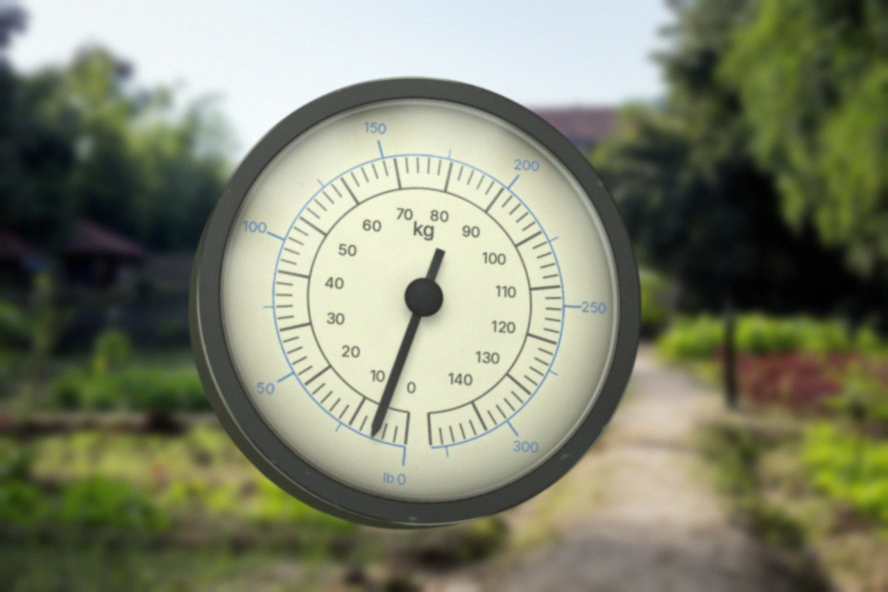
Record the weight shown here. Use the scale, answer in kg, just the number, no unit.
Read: 6
